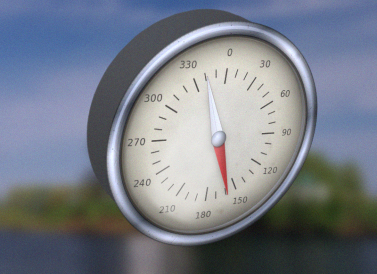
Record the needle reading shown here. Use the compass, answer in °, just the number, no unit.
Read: 160
